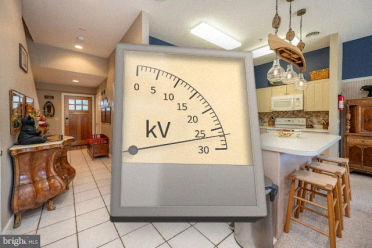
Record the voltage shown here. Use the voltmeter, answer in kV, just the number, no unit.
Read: 27
